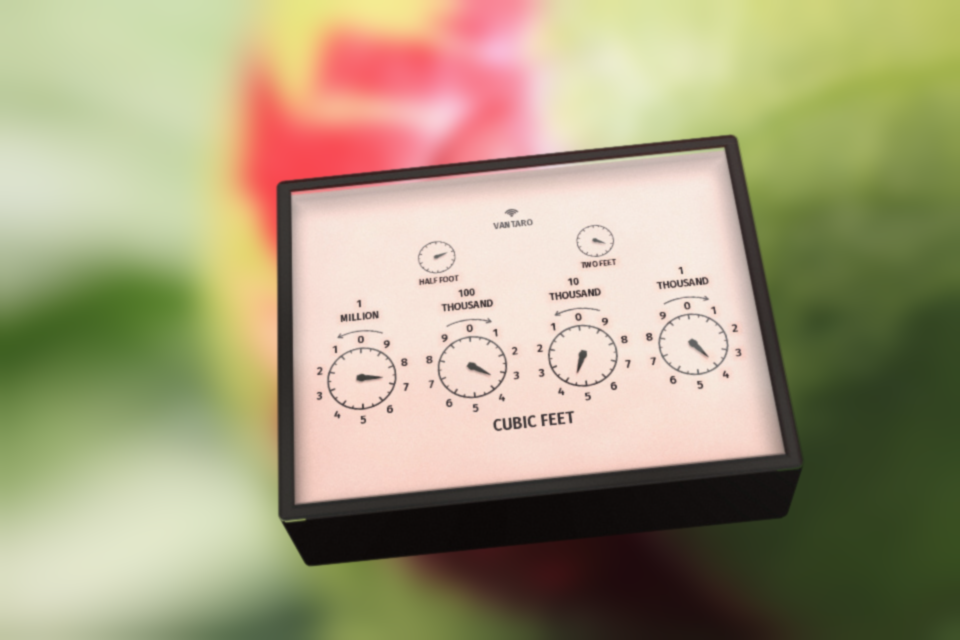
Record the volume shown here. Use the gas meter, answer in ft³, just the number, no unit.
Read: 734400
